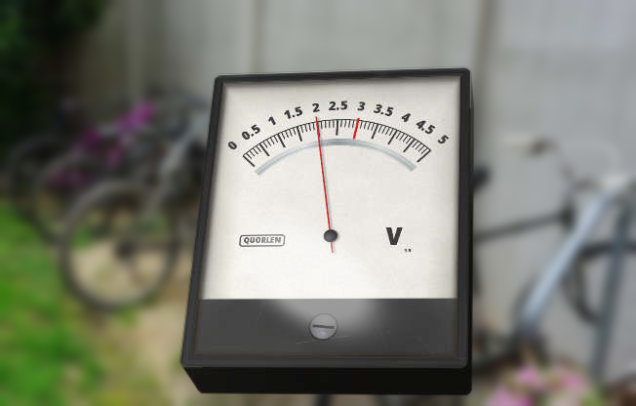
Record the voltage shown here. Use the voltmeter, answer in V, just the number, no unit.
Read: 2
